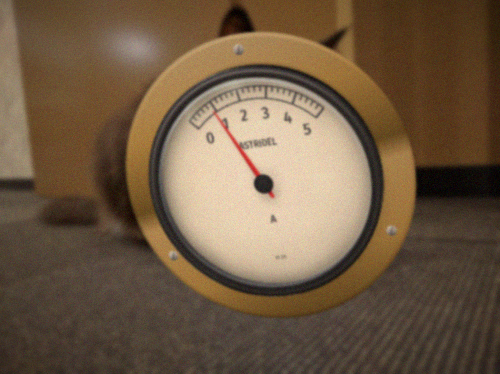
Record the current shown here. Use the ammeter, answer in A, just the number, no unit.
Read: 1
